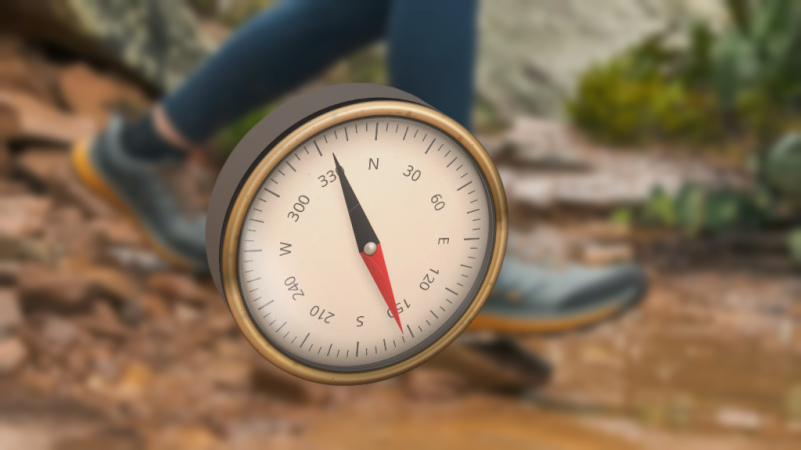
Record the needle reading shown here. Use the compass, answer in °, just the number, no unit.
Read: 155
